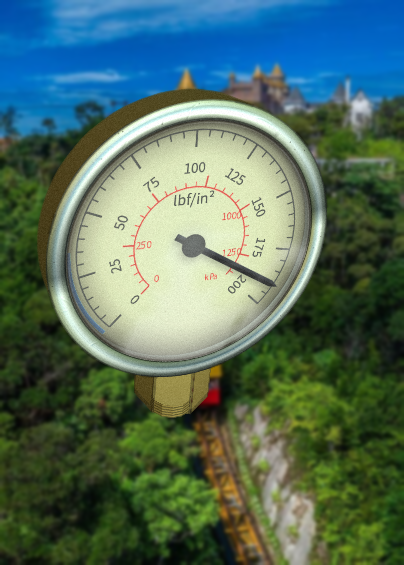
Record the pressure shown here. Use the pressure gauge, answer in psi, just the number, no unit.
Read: 190
